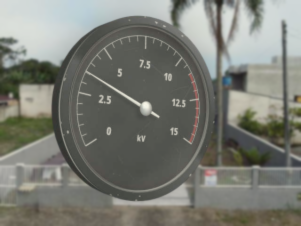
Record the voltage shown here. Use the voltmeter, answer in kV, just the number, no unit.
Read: 3.5
